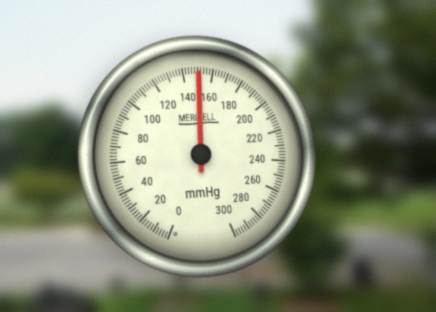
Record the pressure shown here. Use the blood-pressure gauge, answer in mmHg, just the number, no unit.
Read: 150
